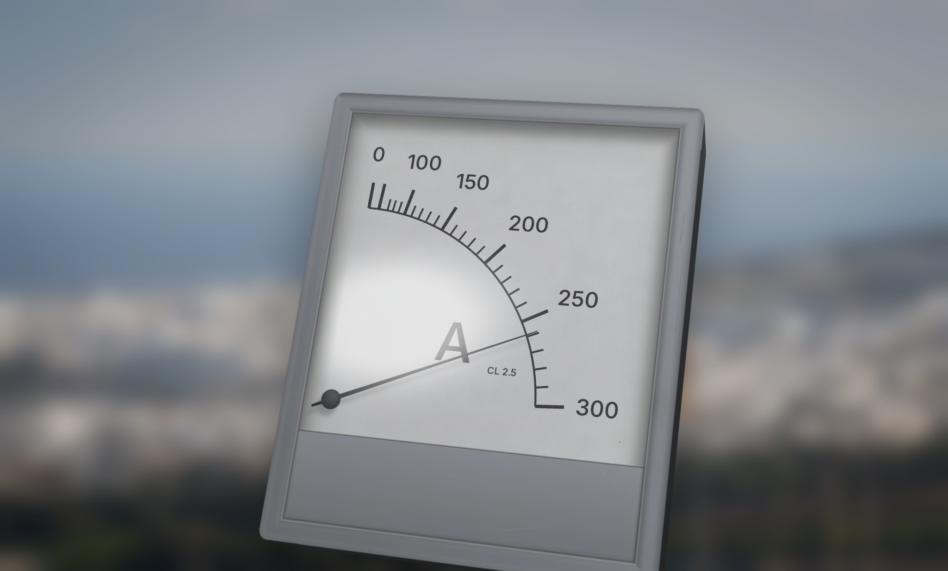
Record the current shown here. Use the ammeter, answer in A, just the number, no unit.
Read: 260
